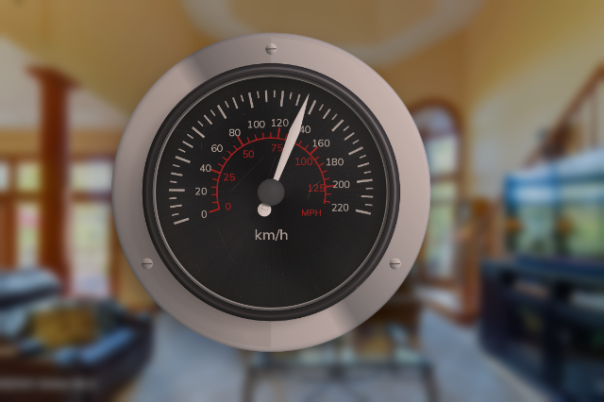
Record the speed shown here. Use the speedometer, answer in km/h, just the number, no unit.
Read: 135
